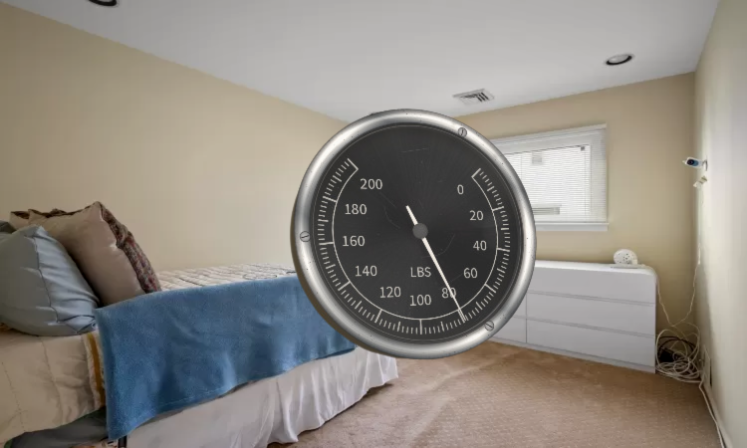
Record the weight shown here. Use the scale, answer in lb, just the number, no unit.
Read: 80
